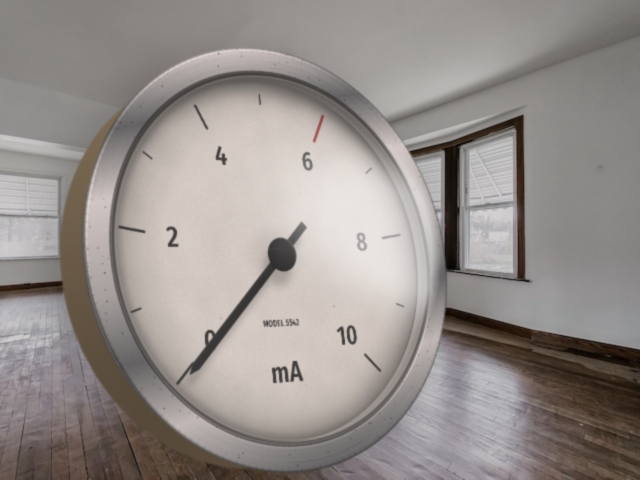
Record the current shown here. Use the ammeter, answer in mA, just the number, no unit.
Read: 0
